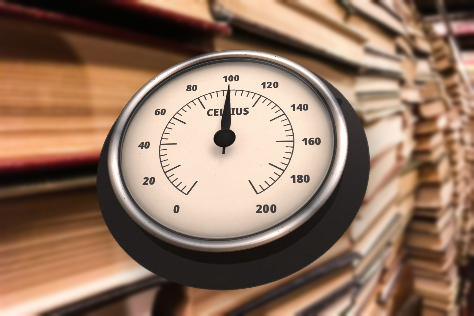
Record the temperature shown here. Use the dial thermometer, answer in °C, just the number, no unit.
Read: 100
